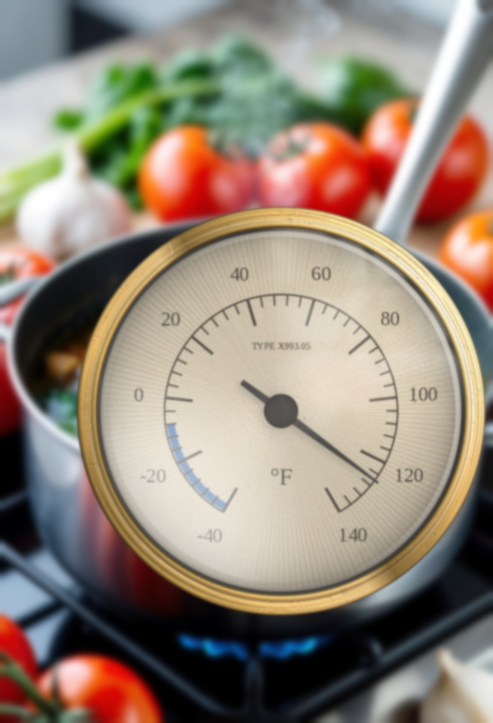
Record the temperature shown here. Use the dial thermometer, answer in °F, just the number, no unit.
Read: 126
